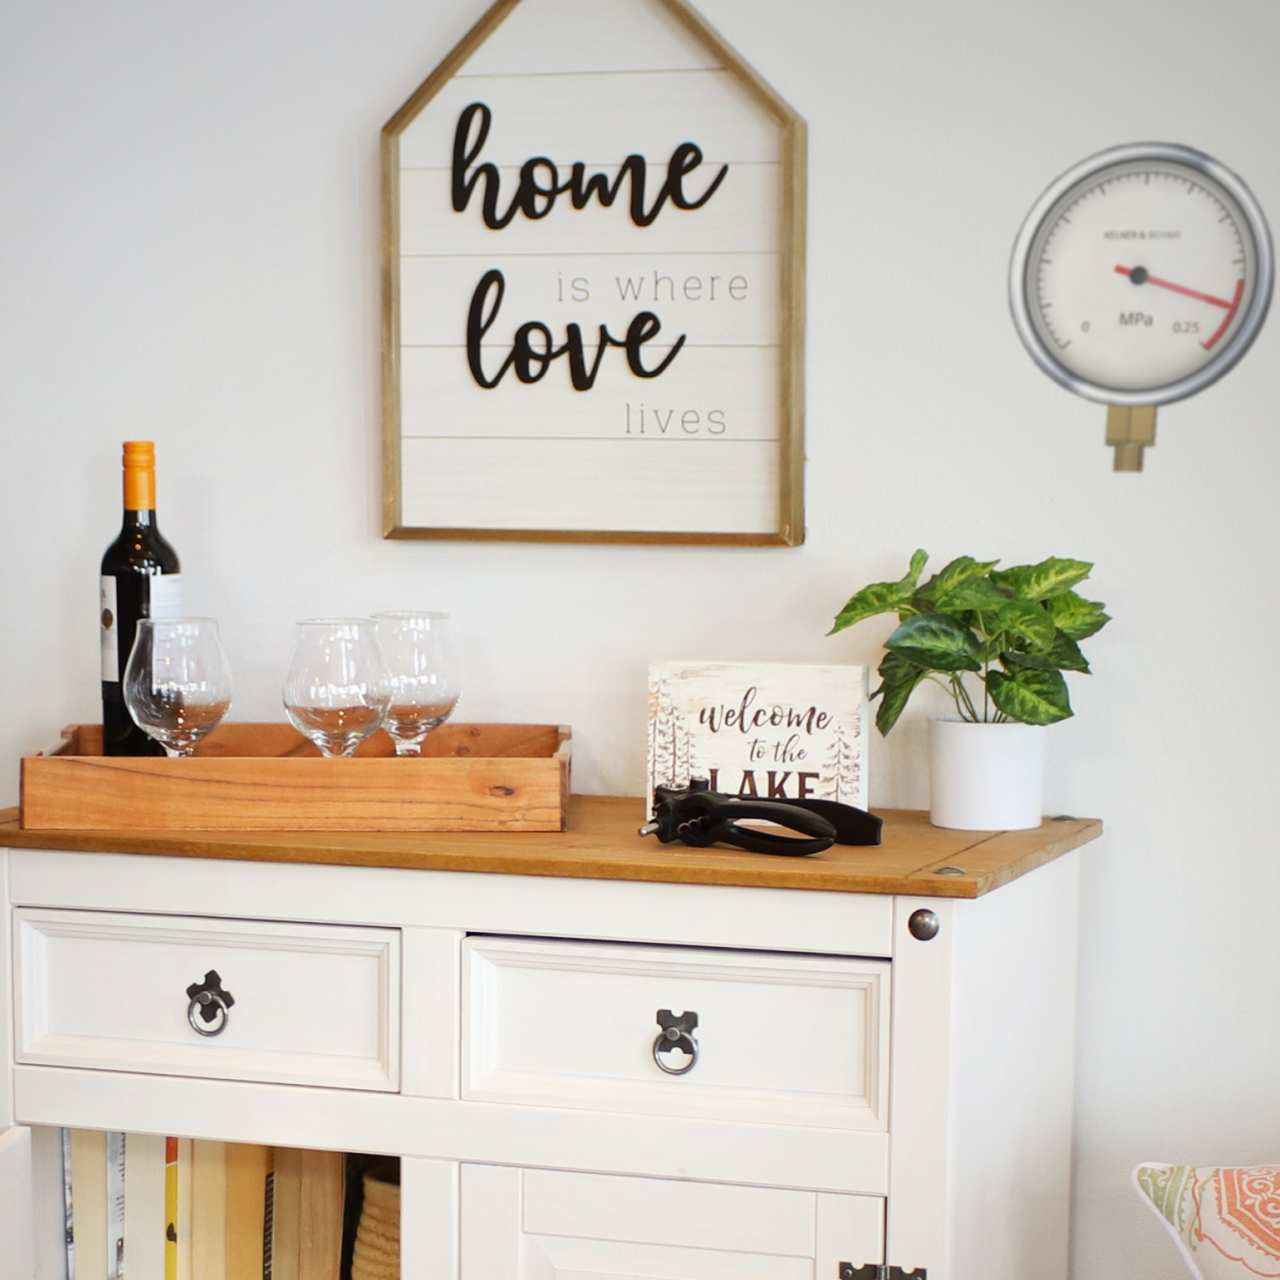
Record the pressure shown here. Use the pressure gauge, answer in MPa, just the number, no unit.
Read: 0.225
